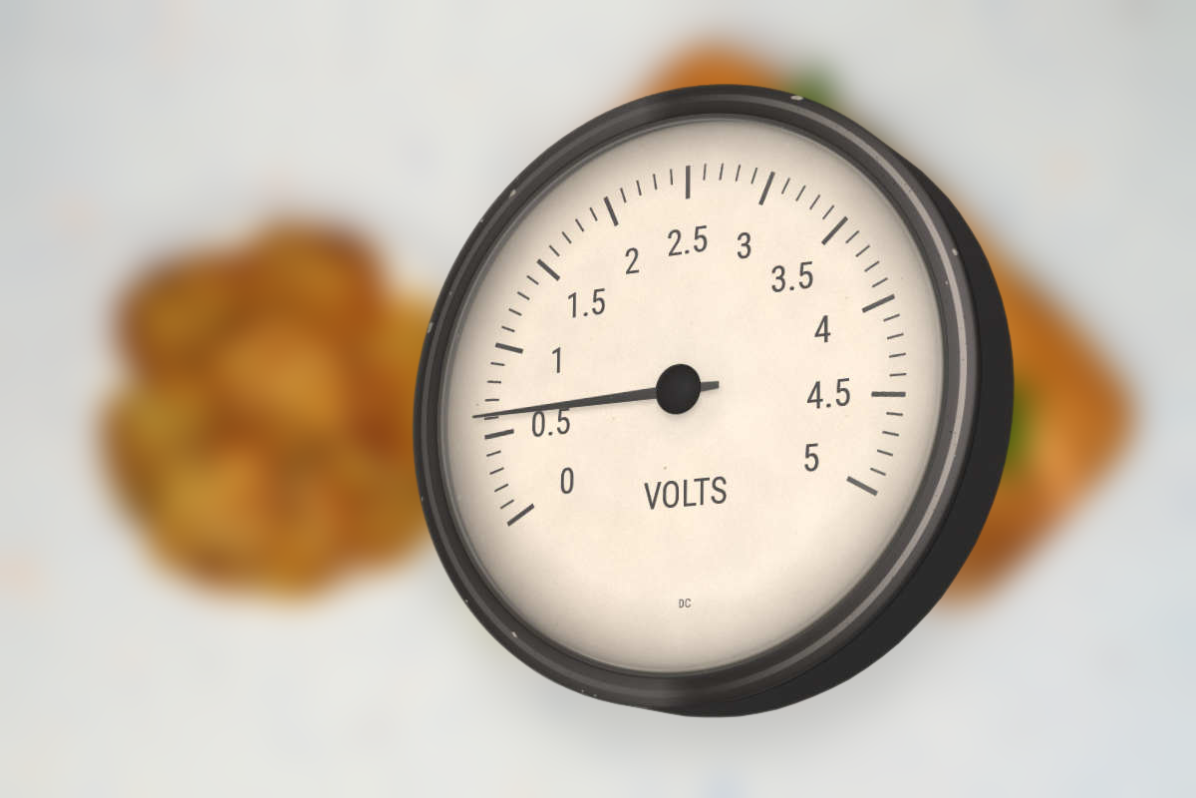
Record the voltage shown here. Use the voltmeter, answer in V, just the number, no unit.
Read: 0.6
